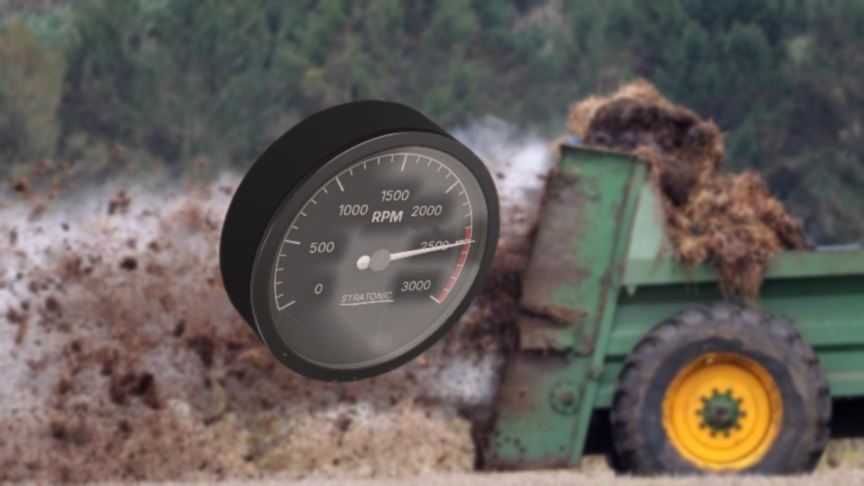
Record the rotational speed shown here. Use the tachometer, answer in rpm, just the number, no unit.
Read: 2500
